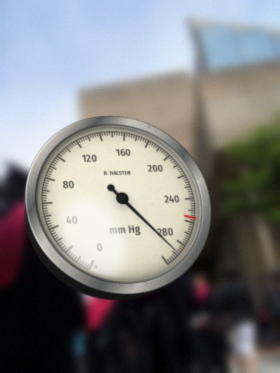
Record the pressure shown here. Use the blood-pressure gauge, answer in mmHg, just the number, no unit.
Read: 290
